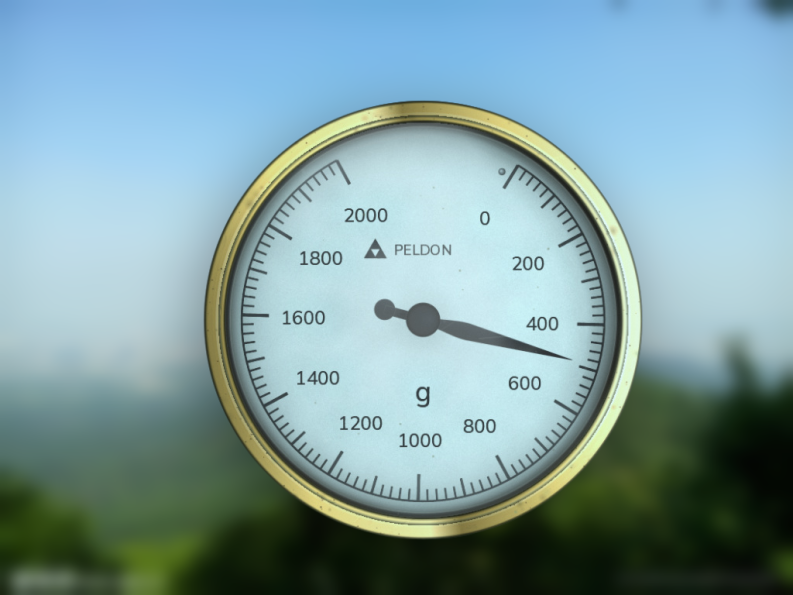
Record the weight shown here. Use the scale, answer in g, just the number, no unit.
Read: 490
